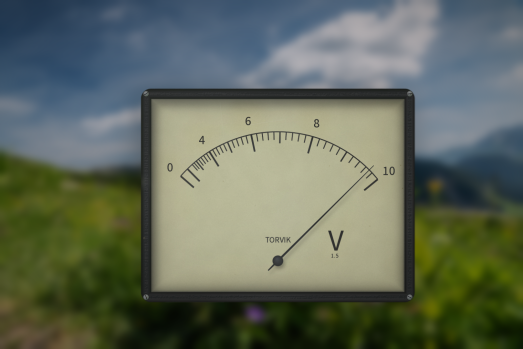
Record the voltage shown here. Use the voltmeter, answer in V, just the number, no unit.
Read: 9.7
